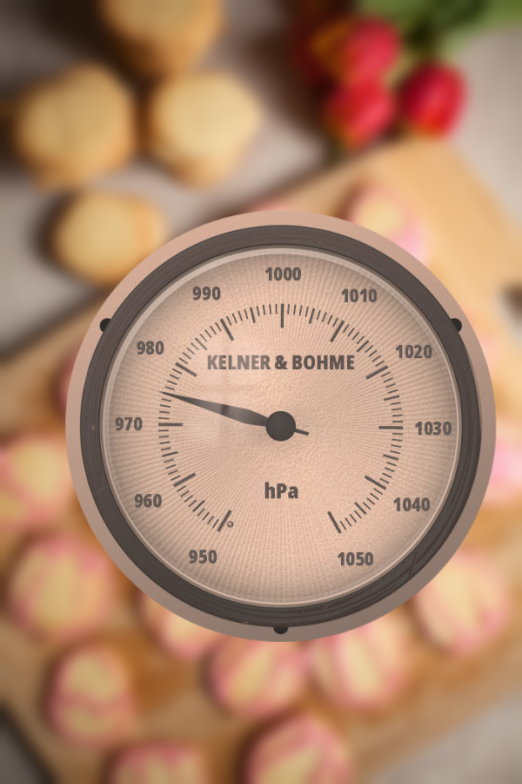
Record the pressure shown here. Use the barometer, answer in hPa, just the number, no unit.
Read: 975
